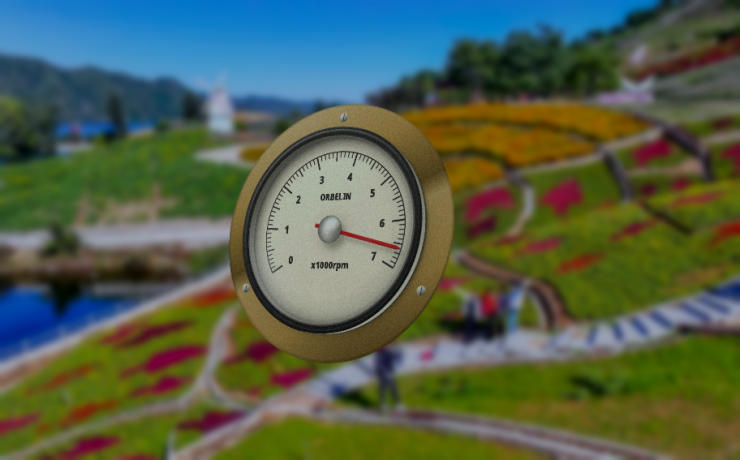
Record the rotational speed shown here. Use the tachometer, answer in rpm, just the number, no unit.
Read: 6600
